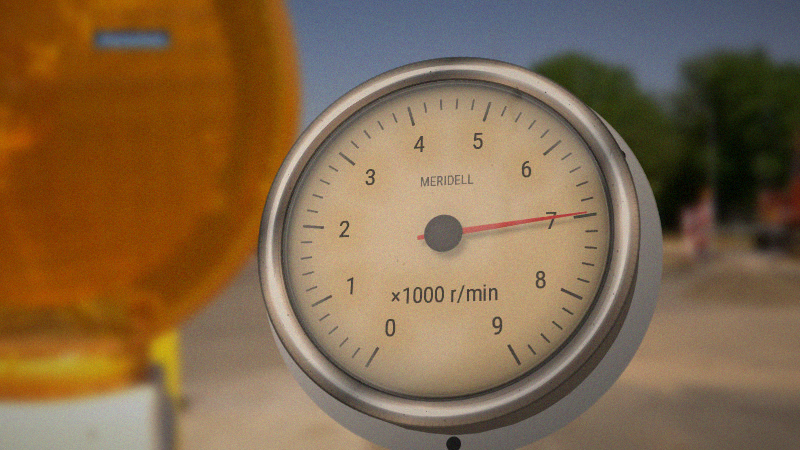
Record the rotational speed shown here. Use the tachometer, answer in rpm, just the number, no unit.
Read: 7000
